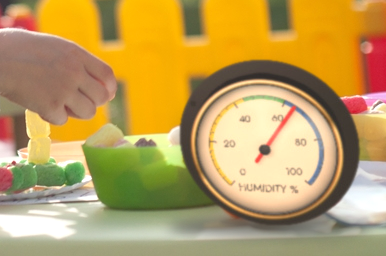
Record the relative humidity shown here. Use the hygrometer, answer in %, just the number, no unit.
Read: 64
